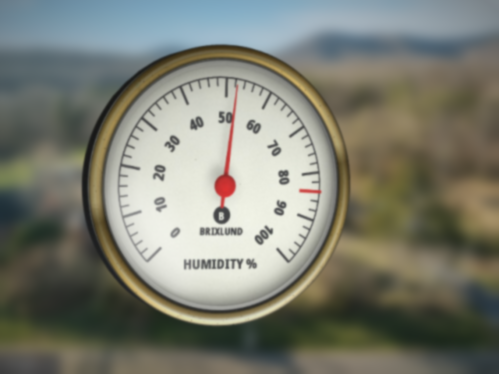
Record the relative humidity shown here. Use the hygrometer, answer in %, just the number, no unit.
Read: 52
